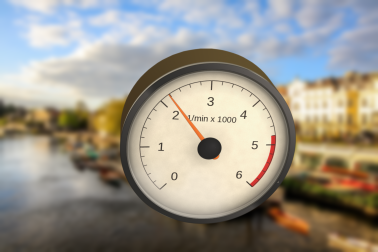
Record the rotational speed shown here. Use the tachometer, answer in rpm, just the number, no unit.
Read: 2200
